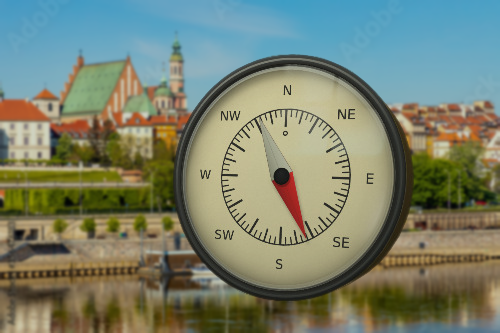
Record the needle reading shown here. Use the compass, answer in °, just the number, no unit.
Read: 155
